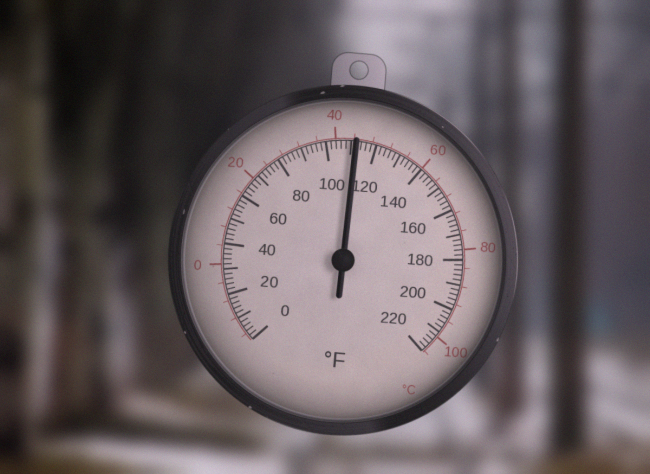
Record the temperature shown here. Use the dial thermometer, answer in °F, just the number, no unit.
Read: 112
